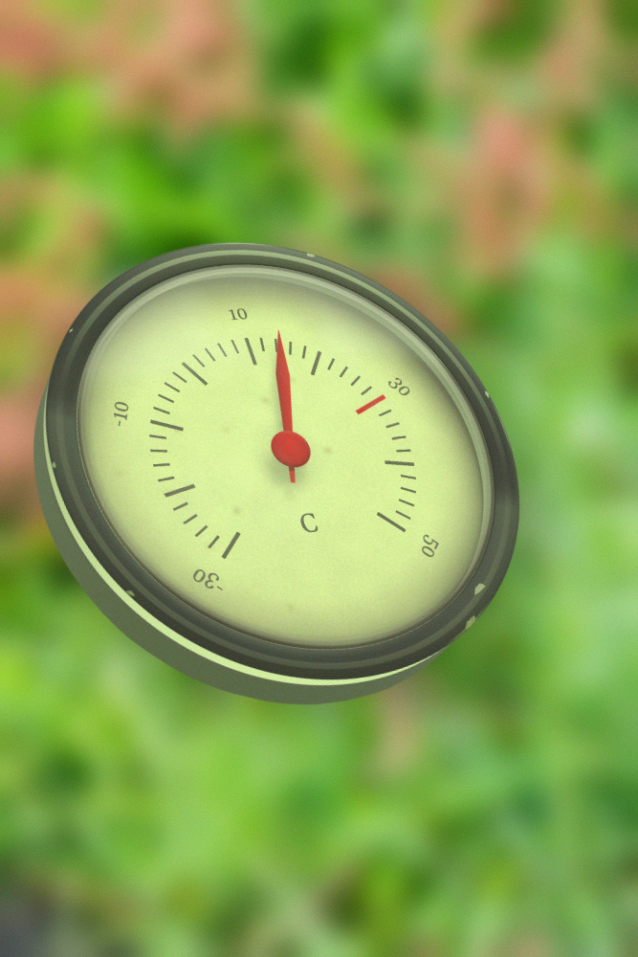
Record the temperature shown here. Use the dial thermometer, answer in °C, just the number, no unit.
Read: 14
